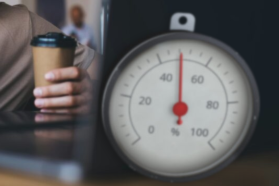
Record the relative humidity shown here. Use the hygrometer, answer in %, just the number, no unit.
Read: 48
